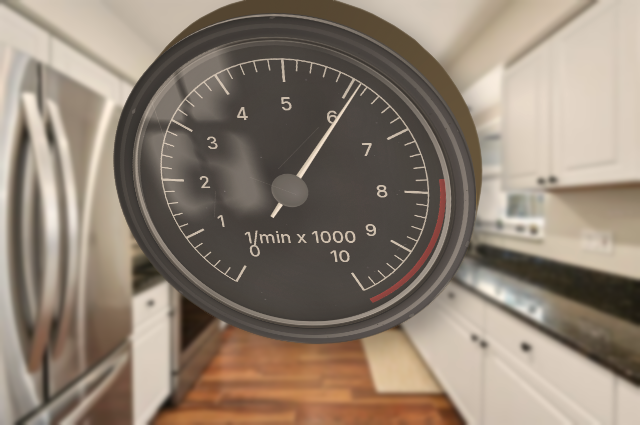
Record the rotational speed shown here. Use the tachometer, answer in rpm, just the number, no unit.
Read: 6100
